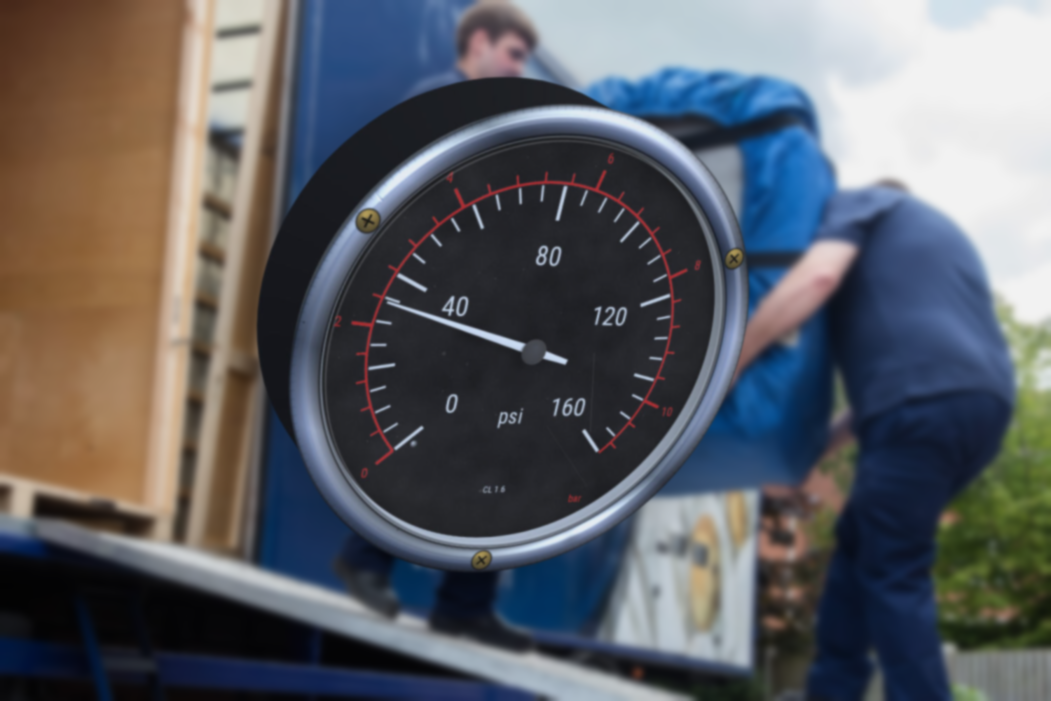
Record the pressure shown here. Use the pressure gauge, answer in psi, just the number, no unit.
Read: 35
